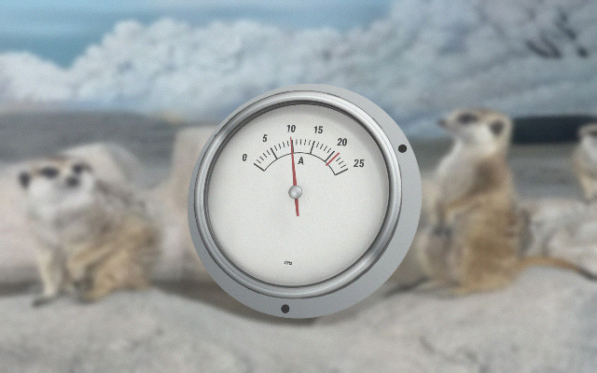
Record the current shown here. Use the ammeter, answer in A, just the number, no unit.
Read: 10
